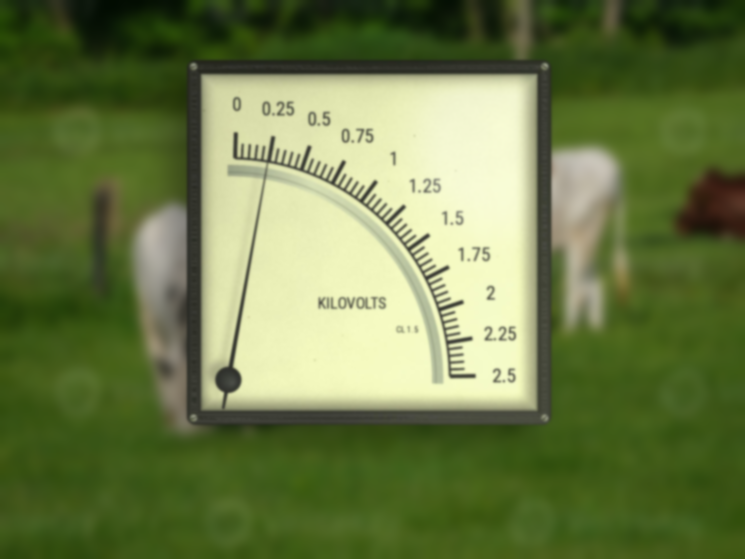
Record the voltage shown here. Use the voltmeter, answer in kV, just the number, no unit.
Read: 0.25
